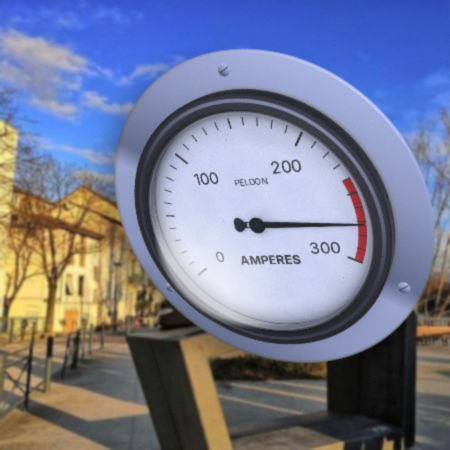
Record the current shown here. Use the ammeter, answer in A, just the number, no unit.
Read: 270
